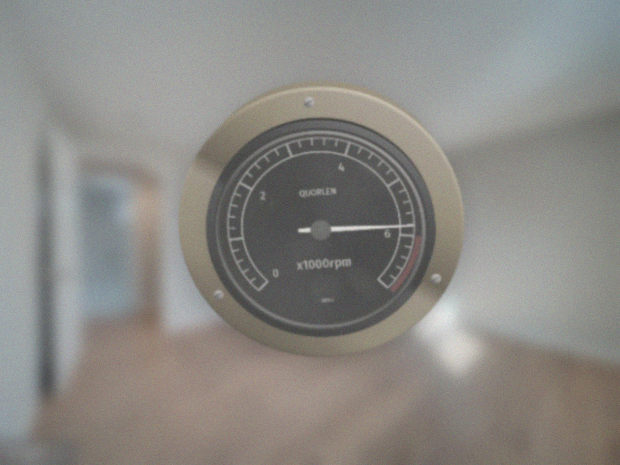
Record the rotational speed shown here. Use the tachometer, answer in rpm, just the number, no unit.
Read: 5800
